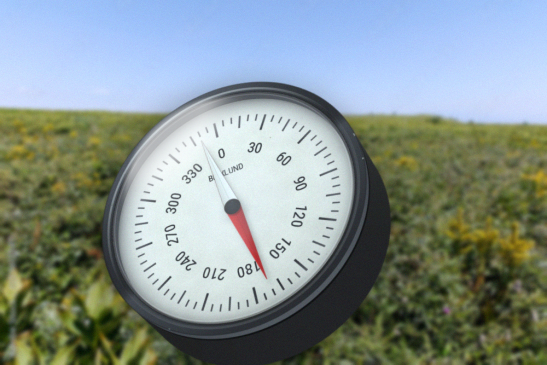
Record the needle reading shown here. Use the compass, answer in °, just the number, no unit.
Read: 170
